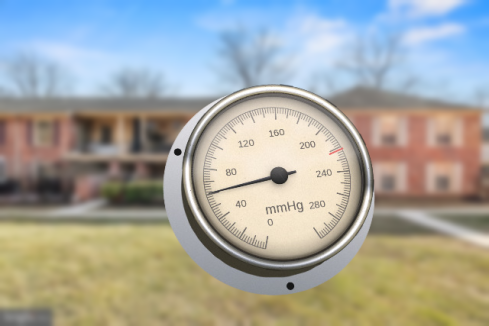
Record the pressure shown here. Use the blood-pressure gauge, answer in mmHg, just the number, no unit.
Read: 60
